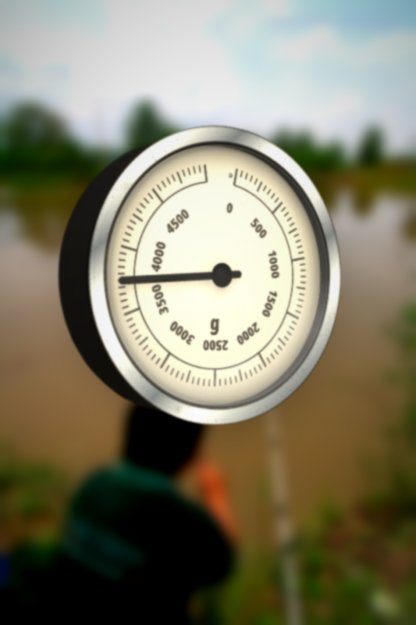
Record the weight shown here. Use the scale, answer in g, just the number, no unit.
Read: 3750
